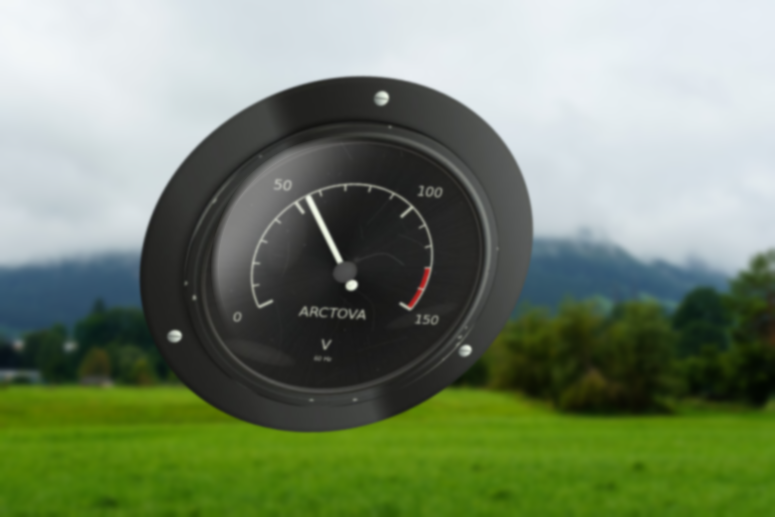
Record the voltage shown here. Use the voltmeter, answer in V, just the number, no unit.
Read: 55
